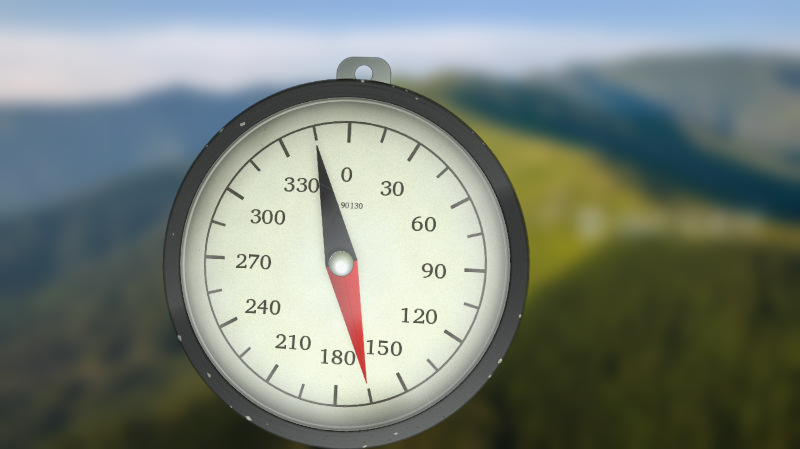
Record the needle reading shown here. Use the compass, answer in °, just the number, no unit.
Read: 165
